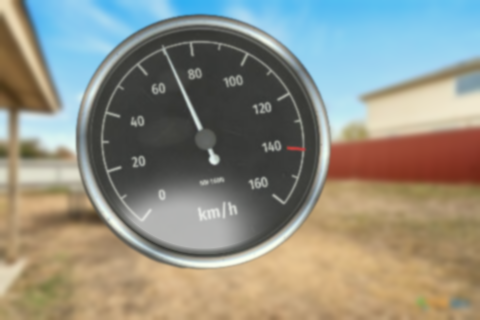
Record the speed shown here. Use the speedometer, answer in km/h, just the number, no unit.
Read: 70
